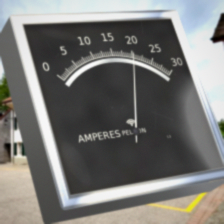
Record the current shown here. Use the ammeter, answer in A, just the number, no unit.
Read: 20
